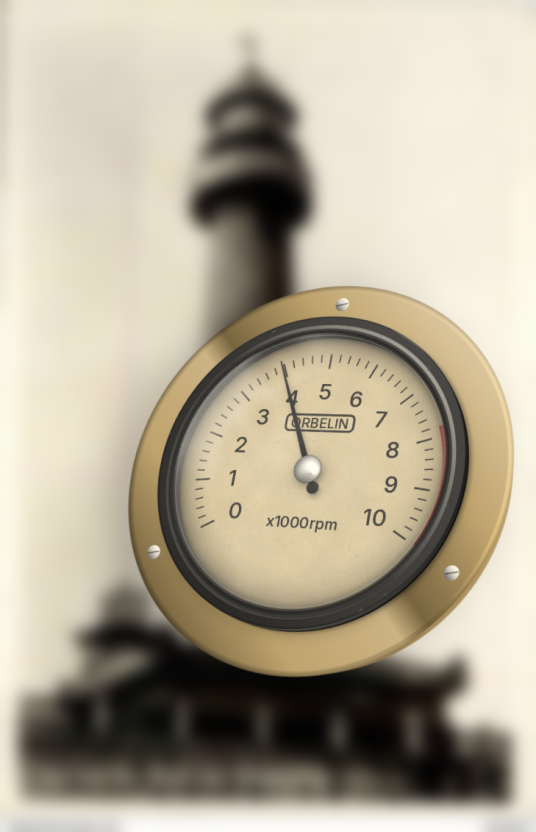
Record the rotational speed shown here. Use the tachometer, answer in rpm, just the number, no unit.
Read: 4000
